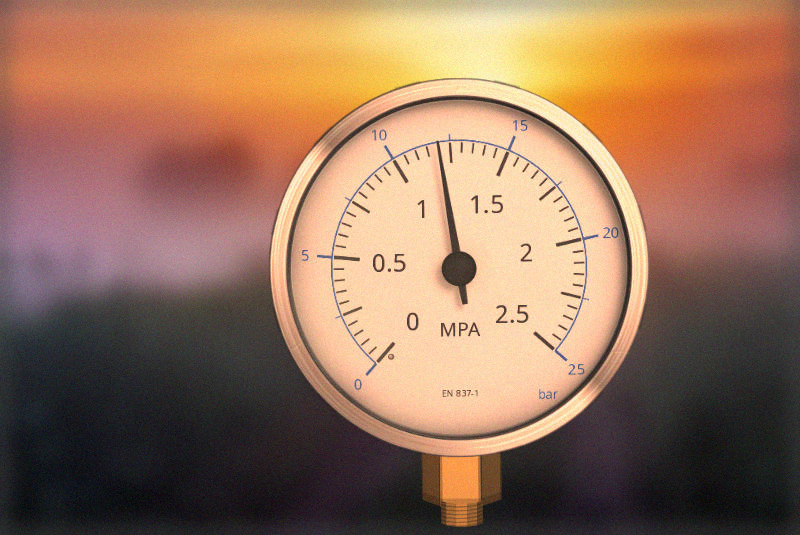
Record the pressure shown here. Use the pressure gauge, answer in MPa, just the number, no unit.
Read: 1.2
